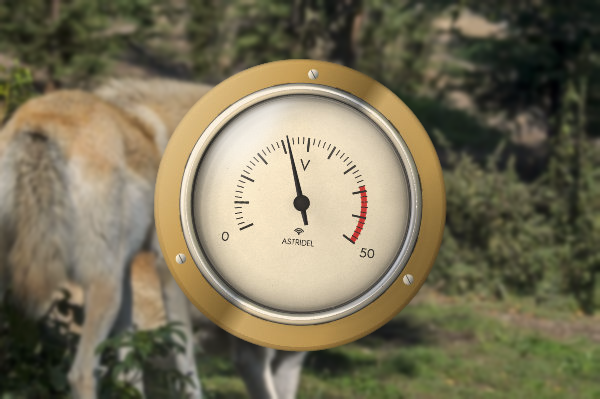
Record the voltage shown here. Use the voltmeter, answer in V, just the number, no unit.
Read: 21
